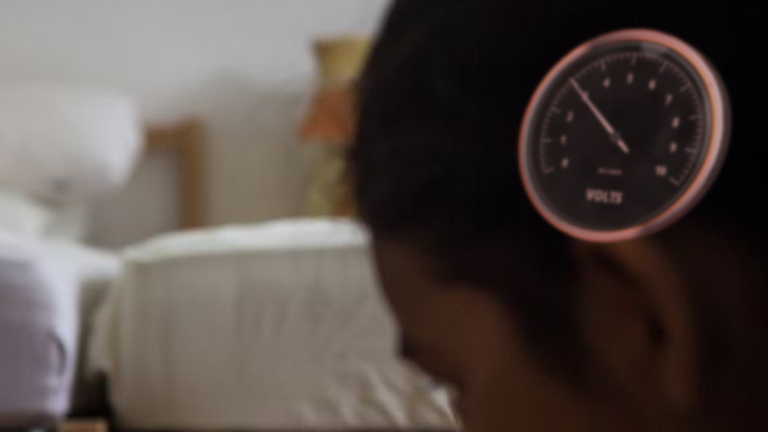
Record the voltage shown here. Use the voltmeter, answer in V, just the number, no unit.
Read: 3
